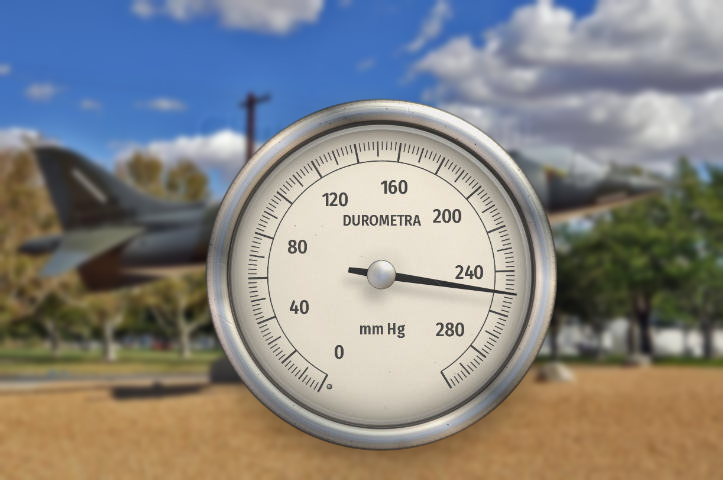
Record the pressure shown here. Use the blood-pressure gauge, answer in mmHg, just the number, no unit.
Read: 250
